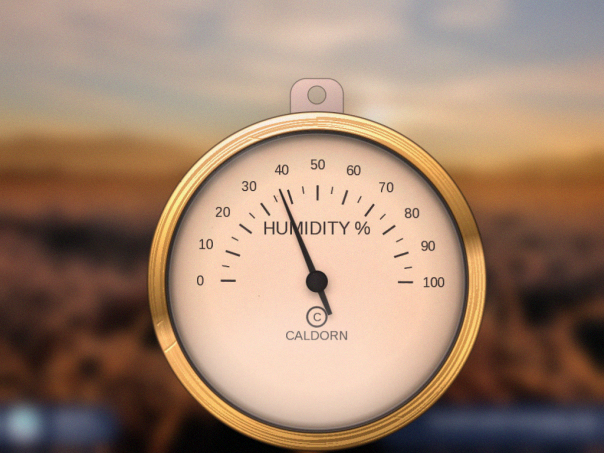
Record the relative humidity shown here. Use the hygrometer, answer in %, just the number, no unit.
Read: 37.5
